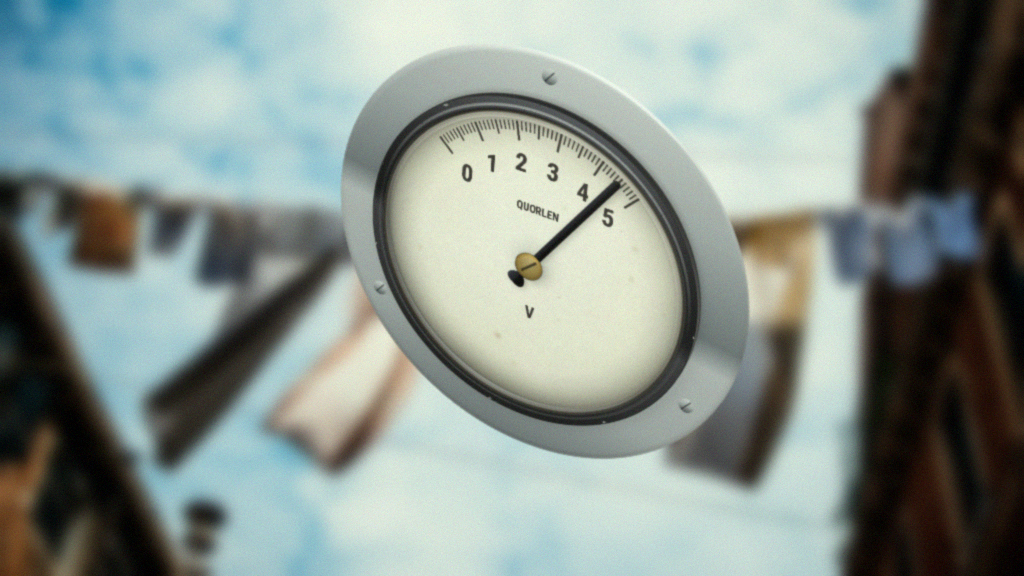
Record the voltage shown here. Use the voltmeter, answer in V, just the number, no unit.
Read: 4.5
